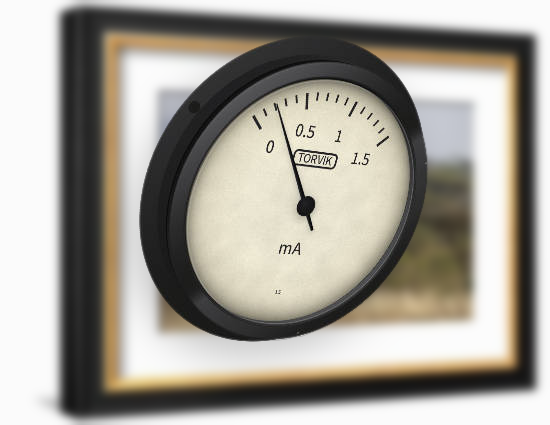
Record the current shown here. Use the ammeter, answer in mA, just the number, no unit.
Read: 0.2
